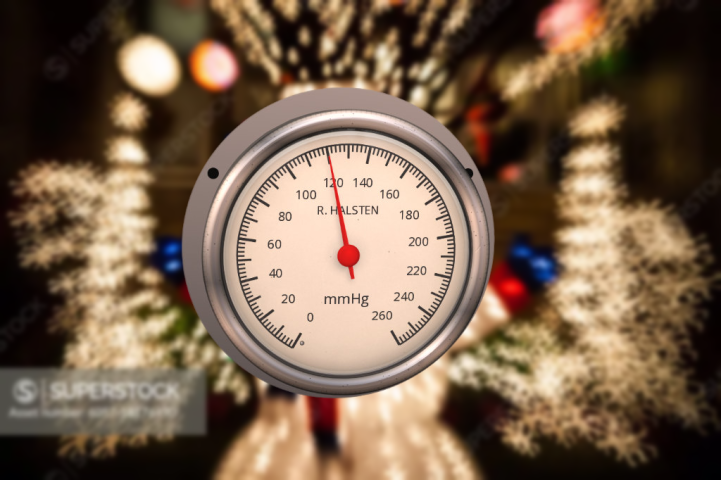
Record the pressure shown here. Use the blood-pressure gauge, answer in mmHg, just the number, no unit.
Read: 120
